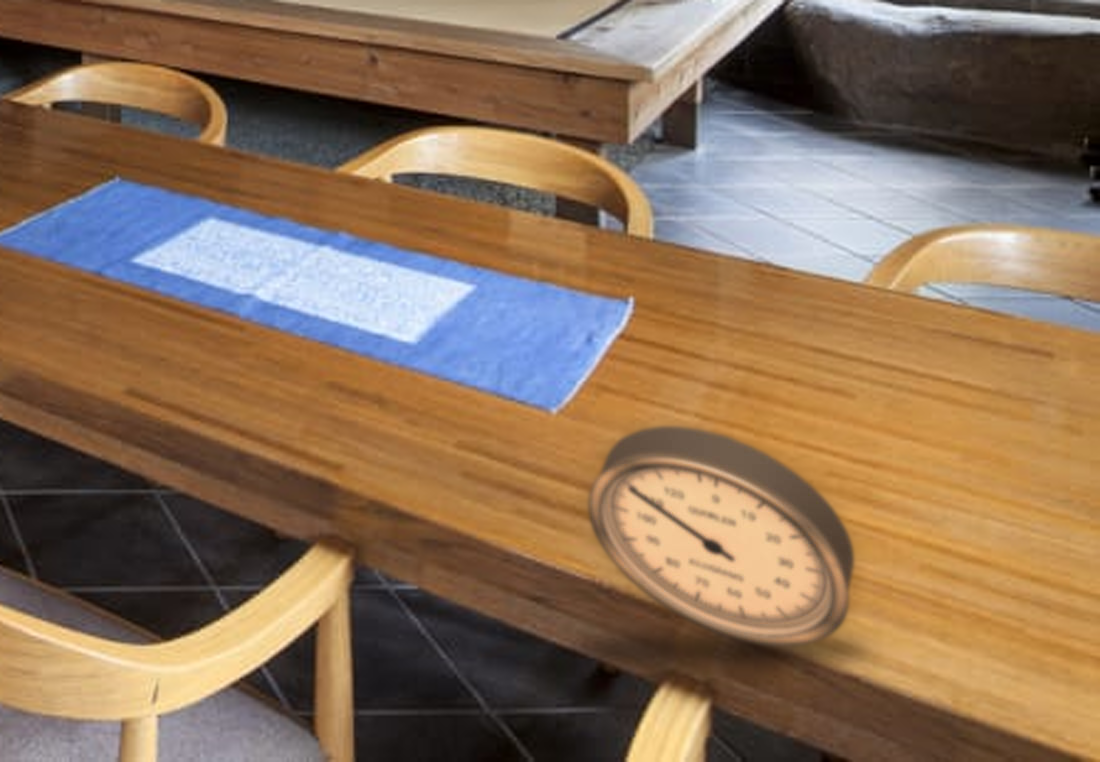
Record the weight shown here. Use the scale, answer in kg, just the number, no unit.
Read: 110
